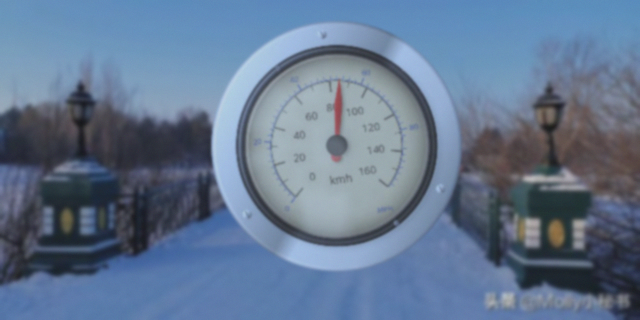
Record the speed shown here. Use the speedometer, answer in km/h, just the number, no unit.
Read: 85
